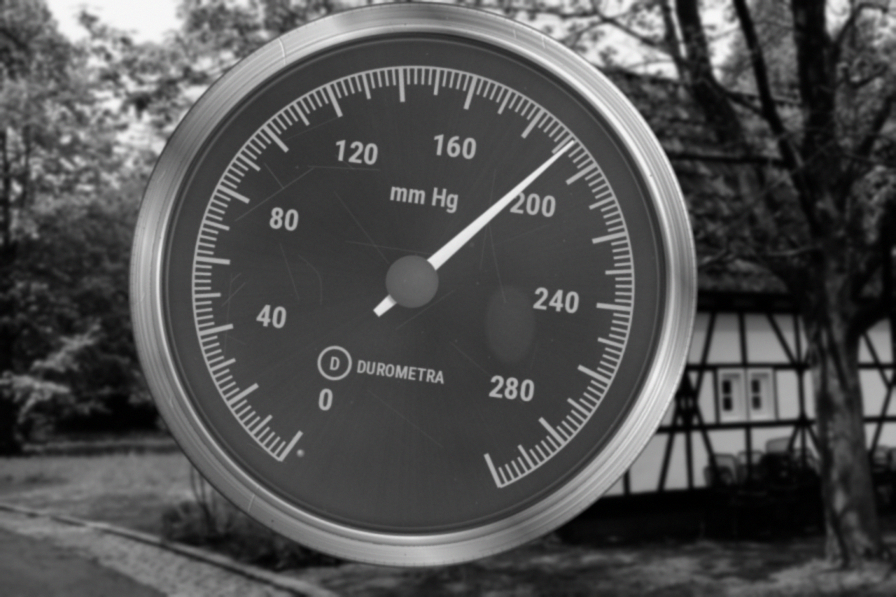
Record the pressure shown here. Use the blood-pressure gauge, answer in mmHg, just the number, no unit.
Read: 192
